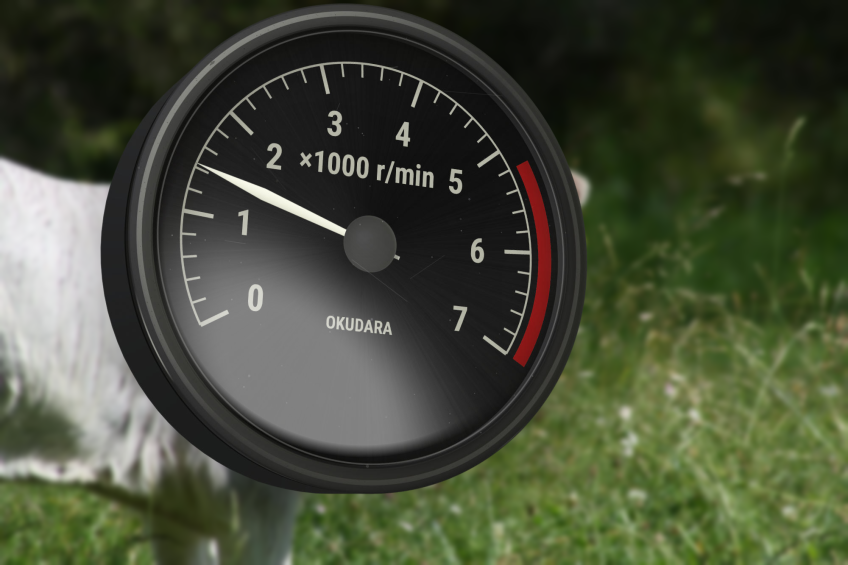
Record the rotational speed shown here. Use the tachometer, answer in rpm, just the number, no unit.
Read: 1400
